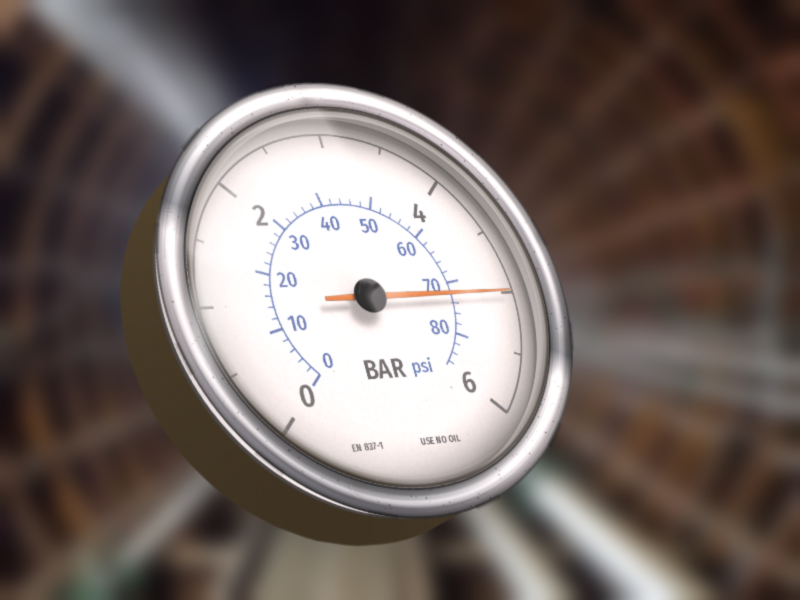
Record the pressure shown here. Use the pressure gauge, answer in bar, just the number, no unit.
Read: 5
